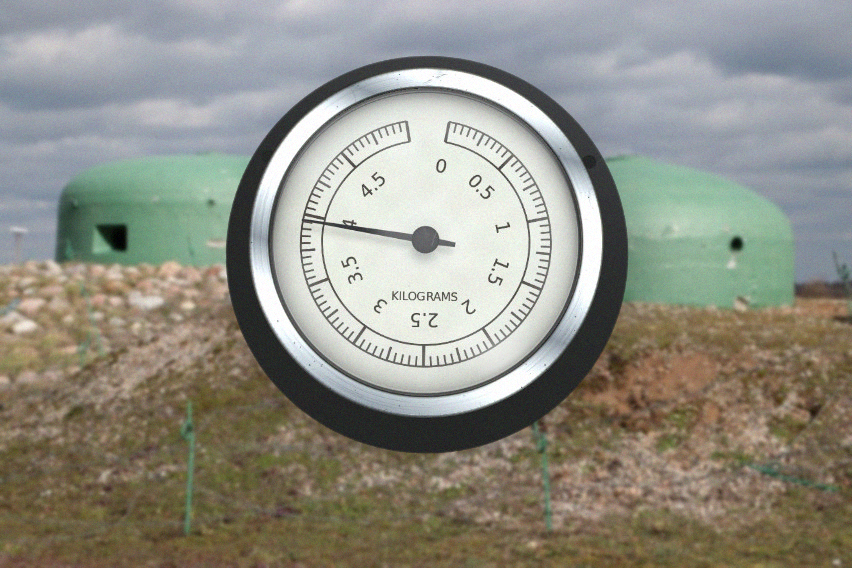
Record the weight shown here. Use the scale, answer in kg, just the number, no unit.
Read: 3.95
